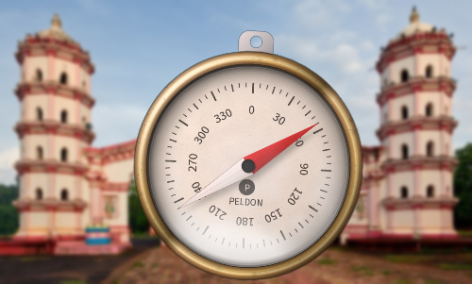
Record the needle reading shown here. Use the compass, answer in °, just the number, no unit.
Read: 55
